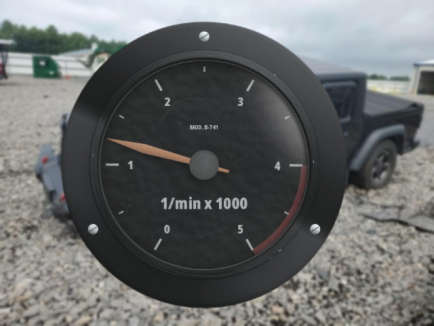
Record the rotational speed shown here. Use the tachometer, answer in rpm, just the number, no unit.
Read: 1250
